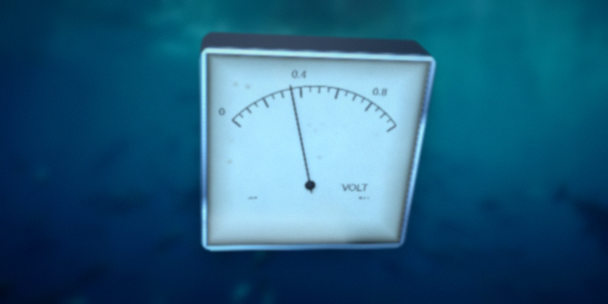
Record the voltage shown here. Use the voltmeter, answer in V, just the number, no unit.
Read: 0.35
